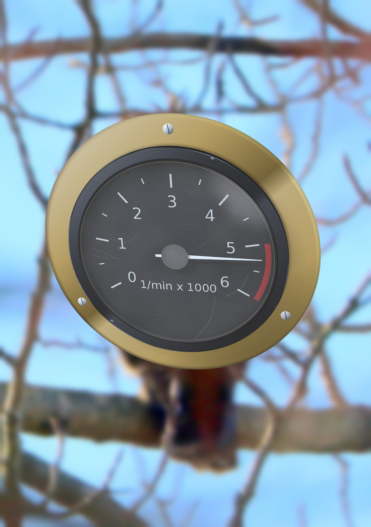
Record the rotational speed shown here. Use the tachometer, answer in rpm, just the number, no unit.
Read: 5250
